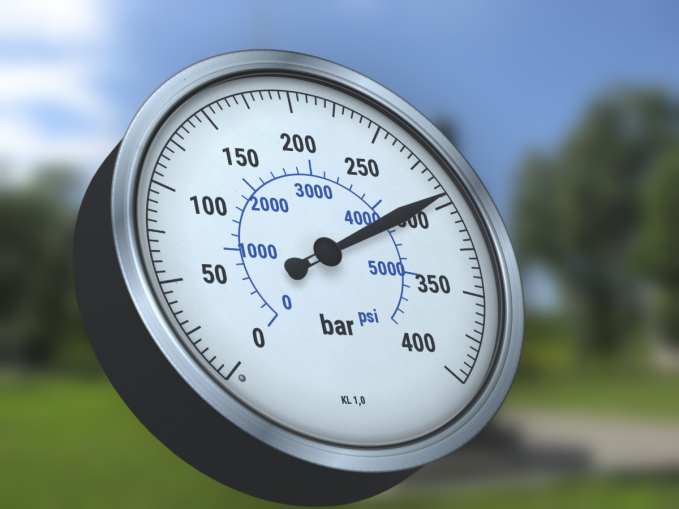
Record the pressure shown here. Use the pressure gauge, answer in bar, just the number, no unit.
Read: 295
